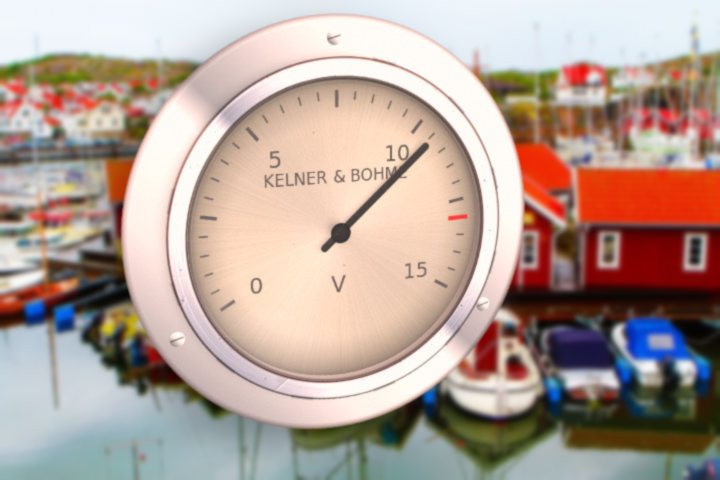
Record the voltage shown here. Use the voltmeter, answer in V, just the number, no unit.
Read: 10.5
